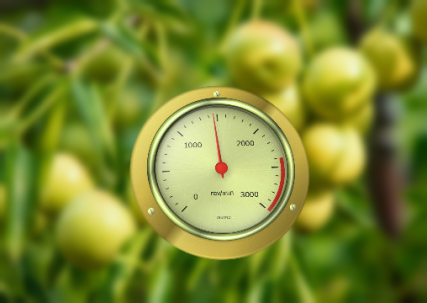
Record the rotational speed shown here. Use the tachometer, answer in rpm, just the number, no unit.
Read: 1450
